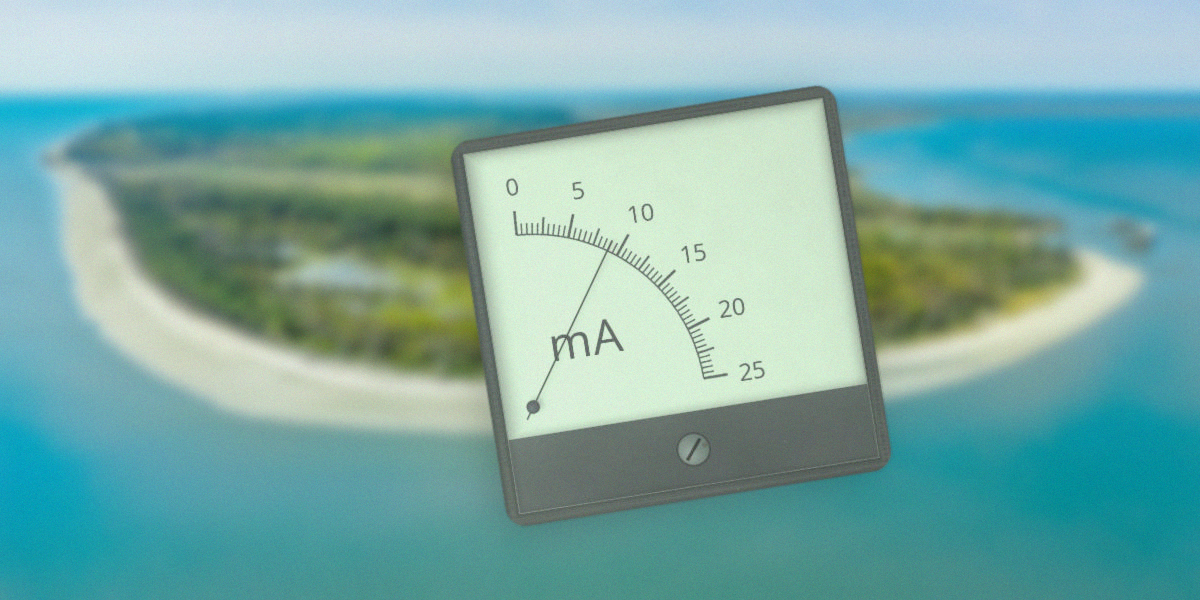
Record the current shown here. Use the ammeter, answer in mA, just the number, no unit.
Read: 9
